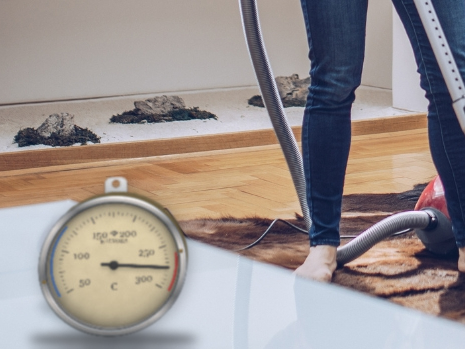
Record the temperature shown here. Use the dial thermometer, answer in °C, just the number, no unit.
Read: 275
